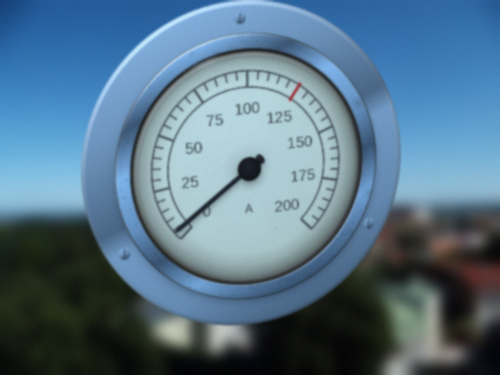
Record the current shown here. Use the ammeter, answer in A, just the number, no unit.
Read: 5
